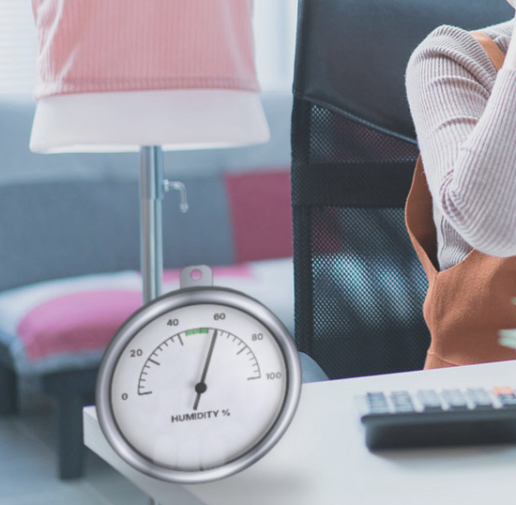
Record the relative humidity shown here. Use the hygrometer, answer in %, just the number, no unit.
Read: 60
